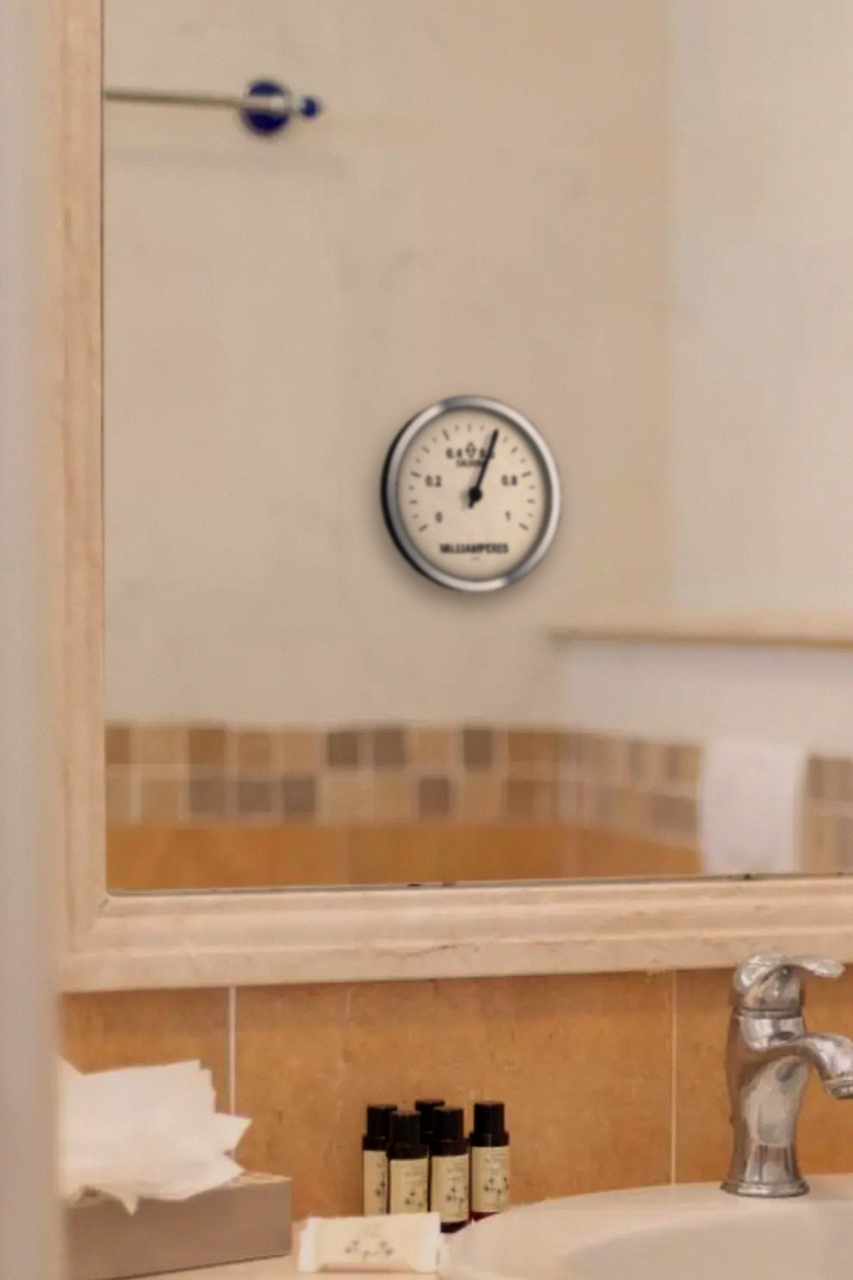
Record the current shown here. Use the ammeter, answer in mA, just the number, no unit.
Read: 0.6
